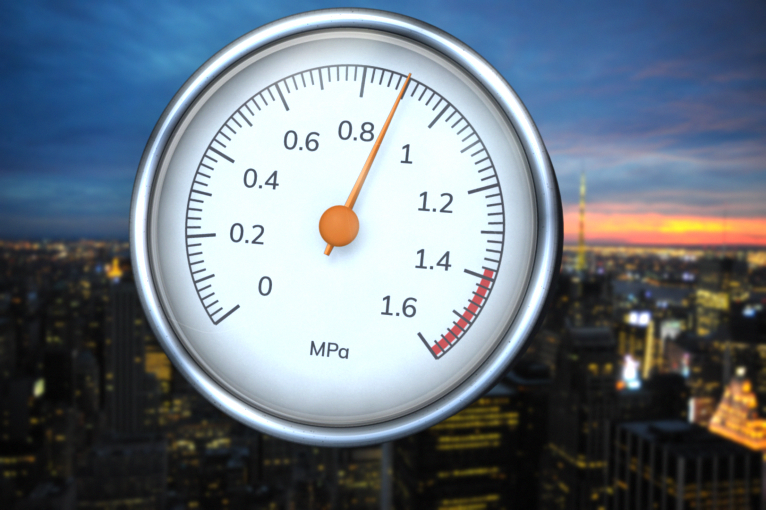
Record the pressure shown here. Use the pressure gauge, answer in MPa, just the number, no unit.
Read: 0.9
